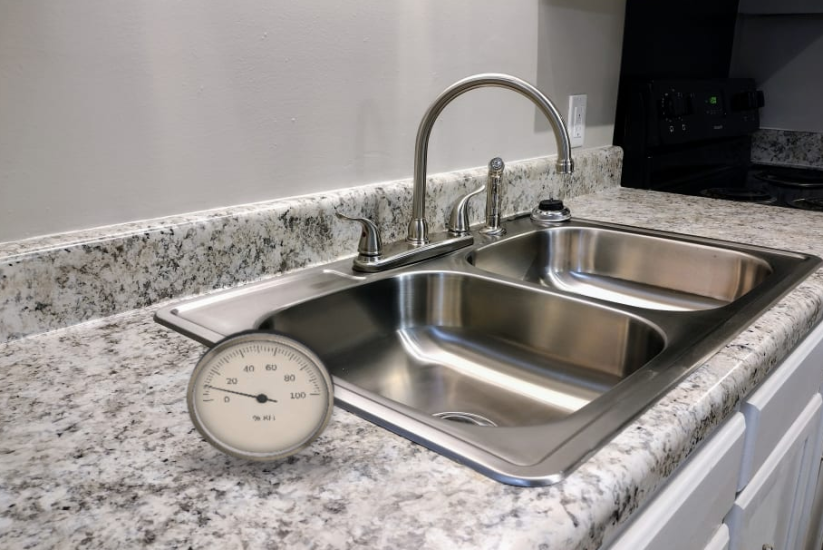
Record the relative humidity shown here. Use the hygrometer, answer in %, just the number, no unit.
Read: 10
